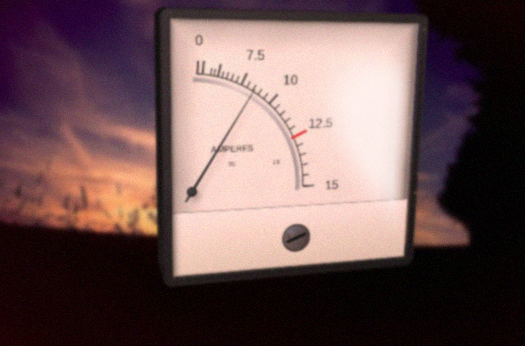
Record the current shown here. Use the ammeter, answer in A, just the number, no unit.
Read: 8.5
